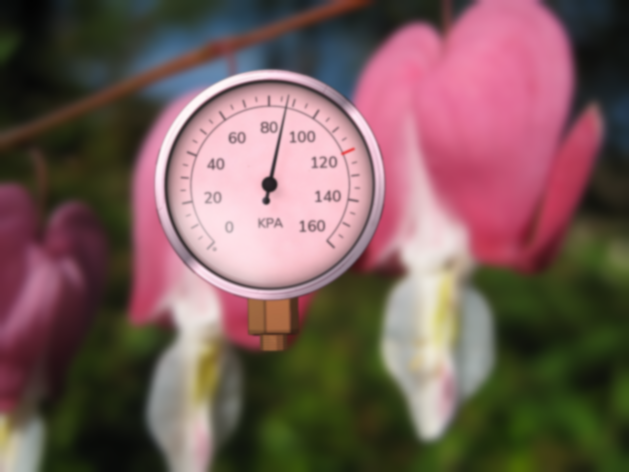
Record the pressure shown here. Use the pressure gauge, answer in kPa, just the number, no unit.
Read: 87.5
